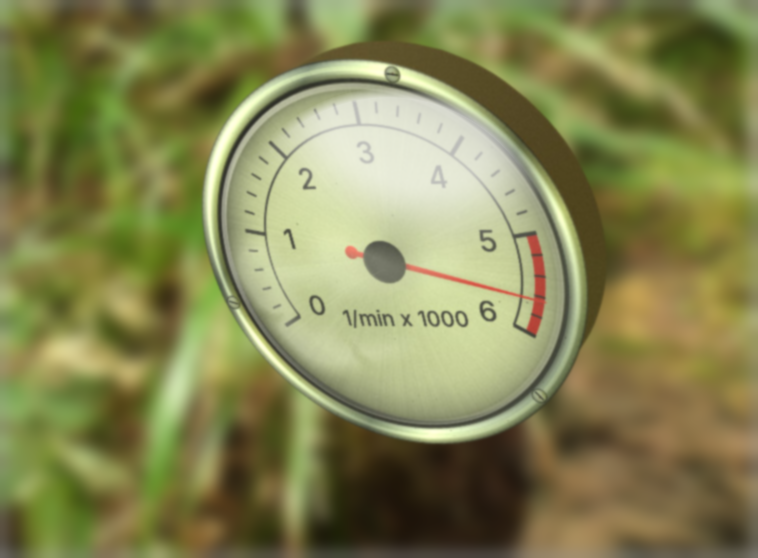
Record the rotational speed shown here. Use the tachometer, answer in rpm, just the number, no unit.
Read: 5600
